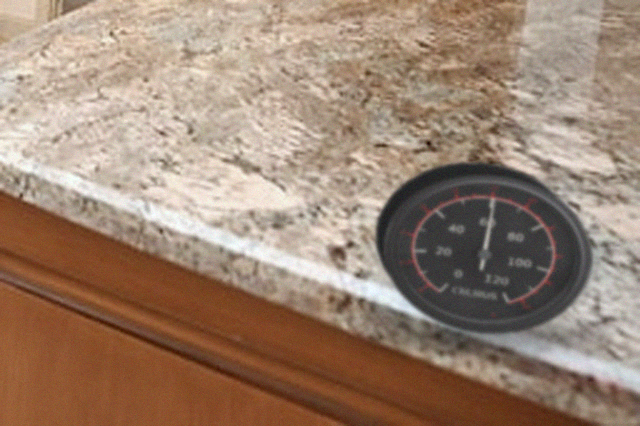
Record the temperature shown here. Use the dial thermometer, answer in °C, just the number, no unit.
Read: 60
